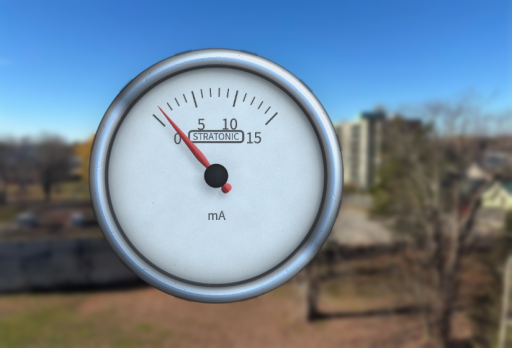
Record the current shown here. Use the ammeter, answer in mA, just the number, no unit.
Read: 1
